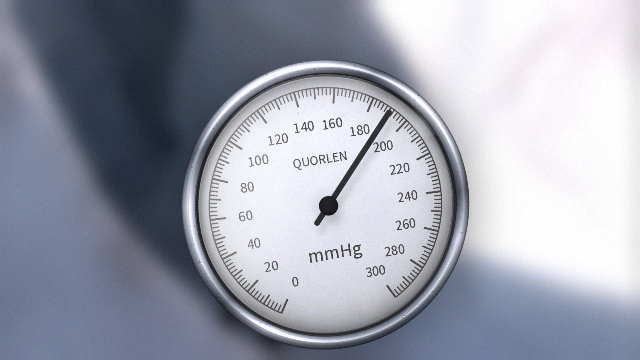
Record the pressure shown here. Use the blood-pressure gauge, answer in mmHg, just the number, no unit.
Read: 190
